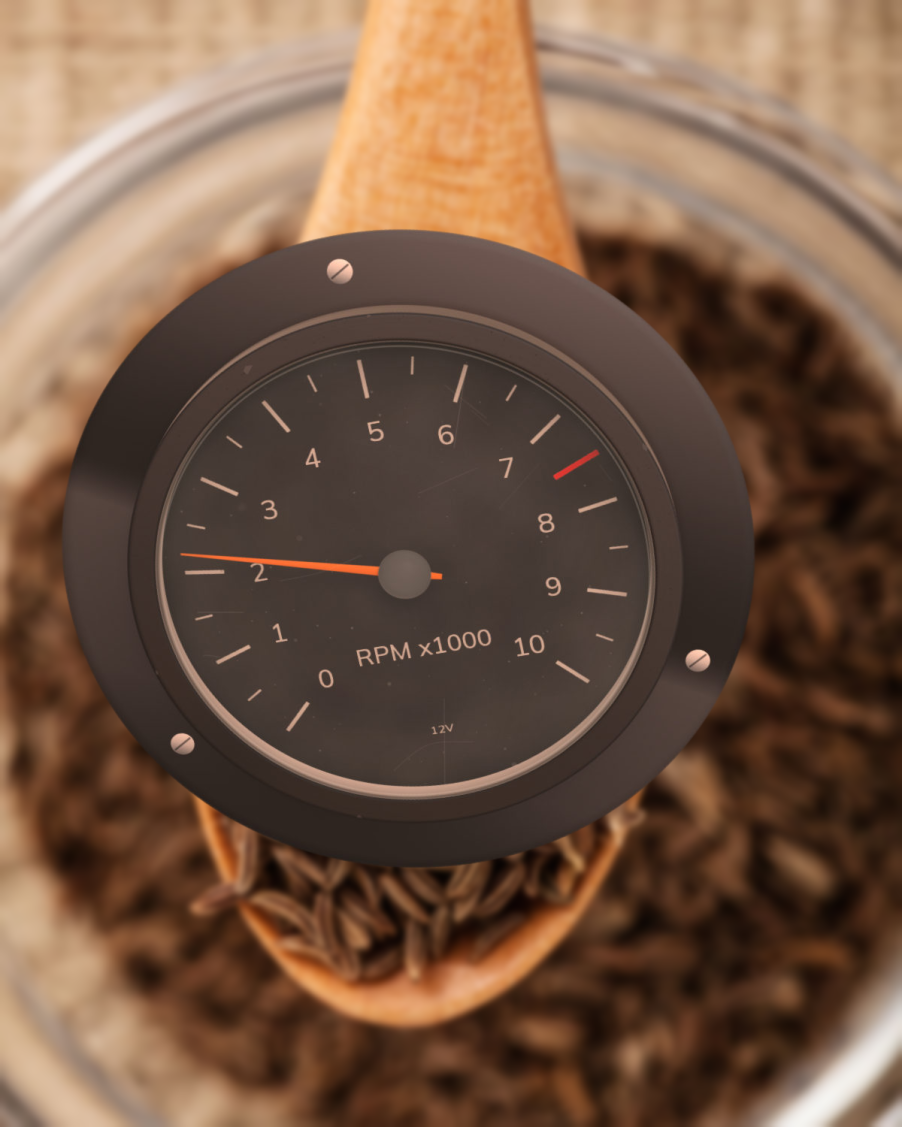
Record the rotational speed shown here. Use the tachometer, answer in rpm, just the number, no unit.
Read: 2250
